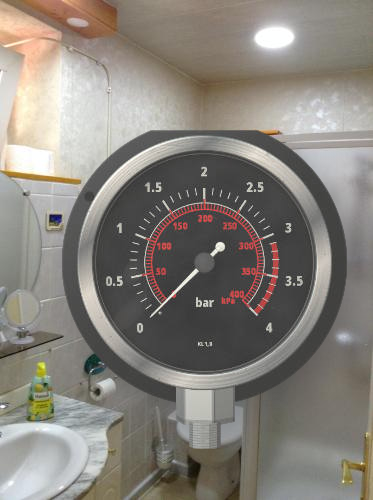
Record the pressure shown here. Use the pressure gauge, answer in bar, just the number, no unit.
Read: 0
